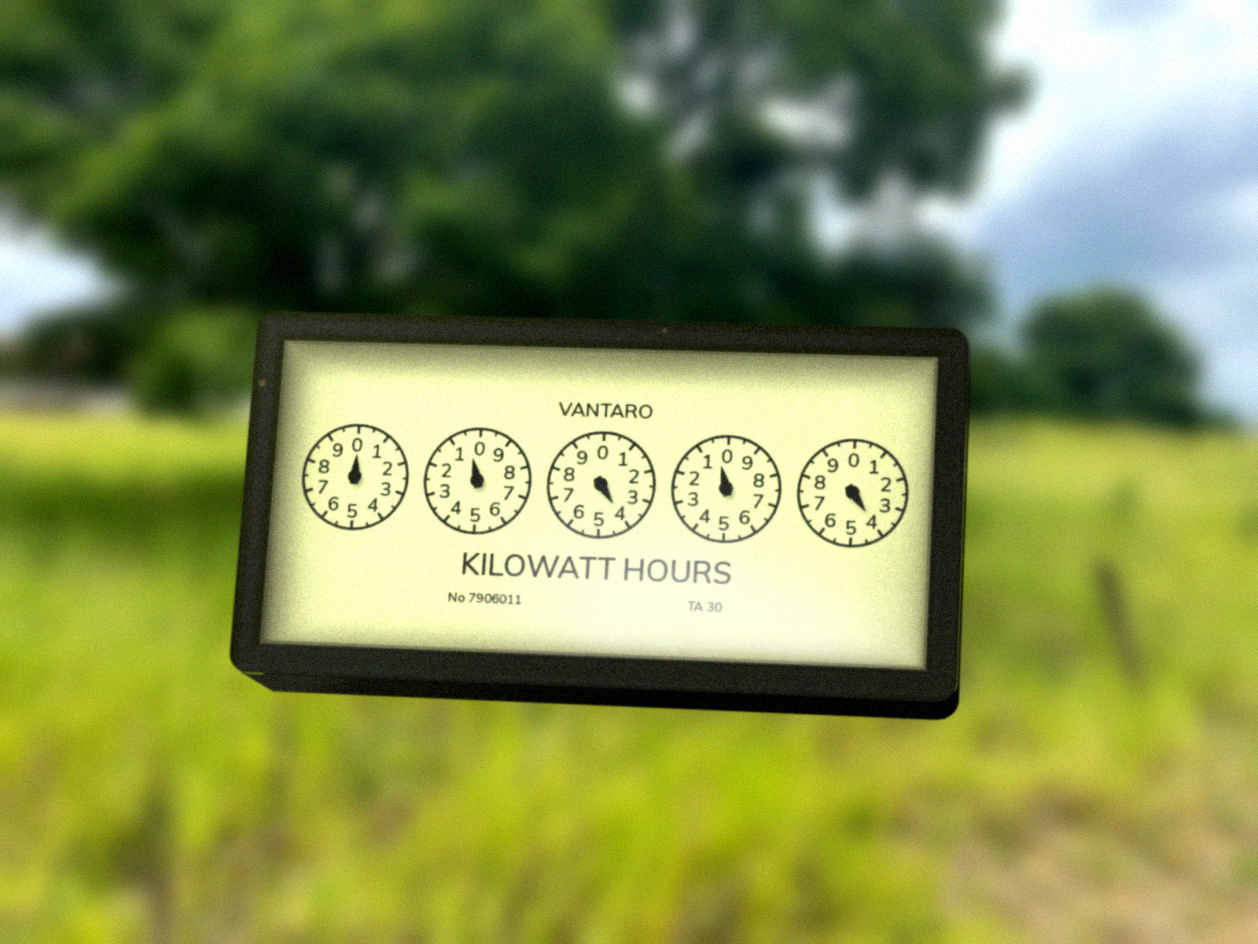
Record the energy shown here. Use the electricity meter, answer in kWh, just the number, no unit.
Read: 404
